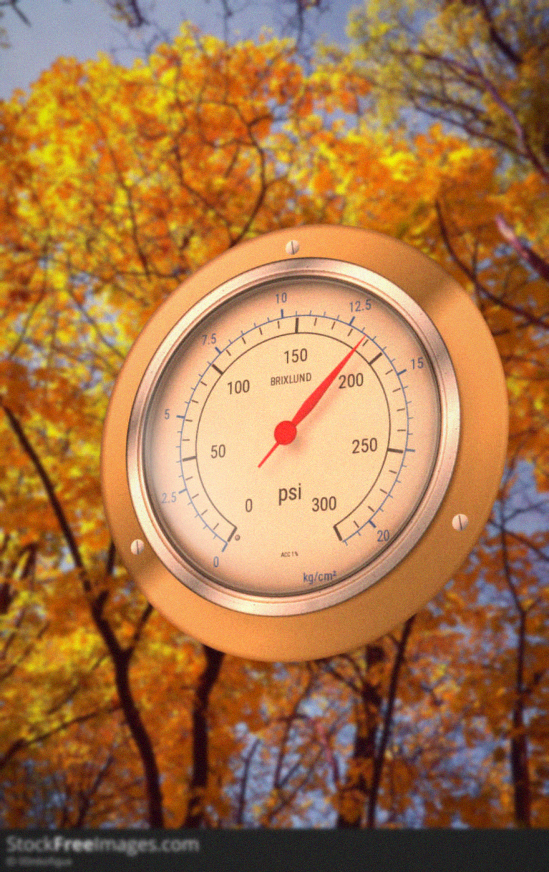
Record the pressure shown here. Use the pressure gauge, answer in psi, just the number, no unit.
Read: 190
